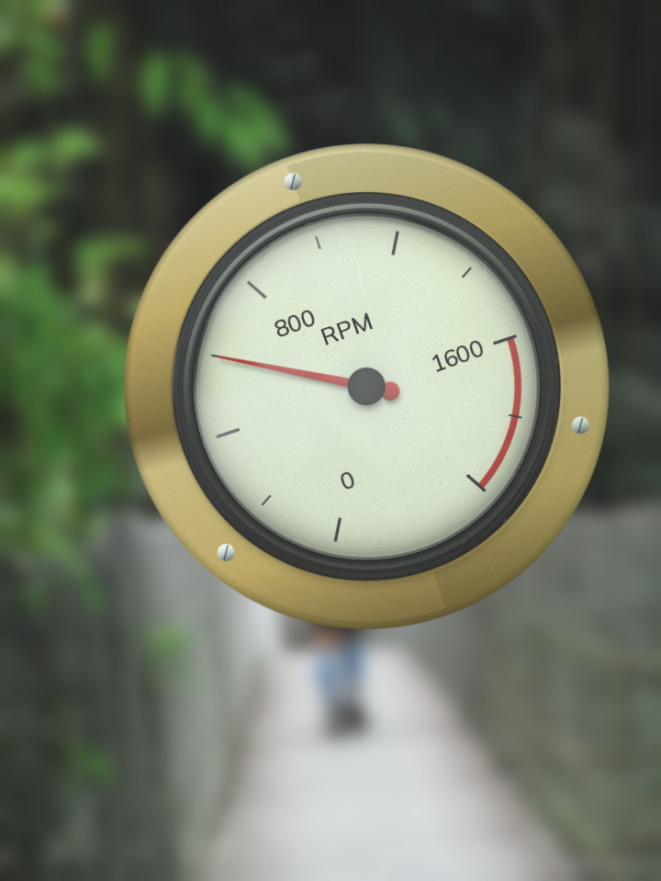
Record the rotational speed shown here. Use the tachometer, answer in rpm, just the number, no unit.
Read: 600
